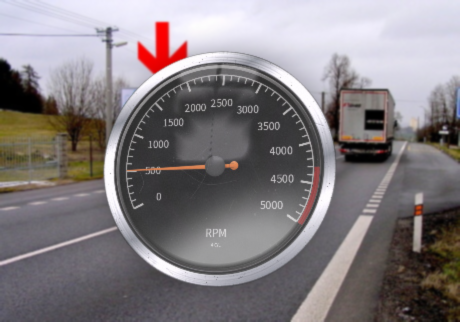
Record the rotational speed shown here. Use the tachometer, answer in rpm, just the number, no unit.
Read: 500
